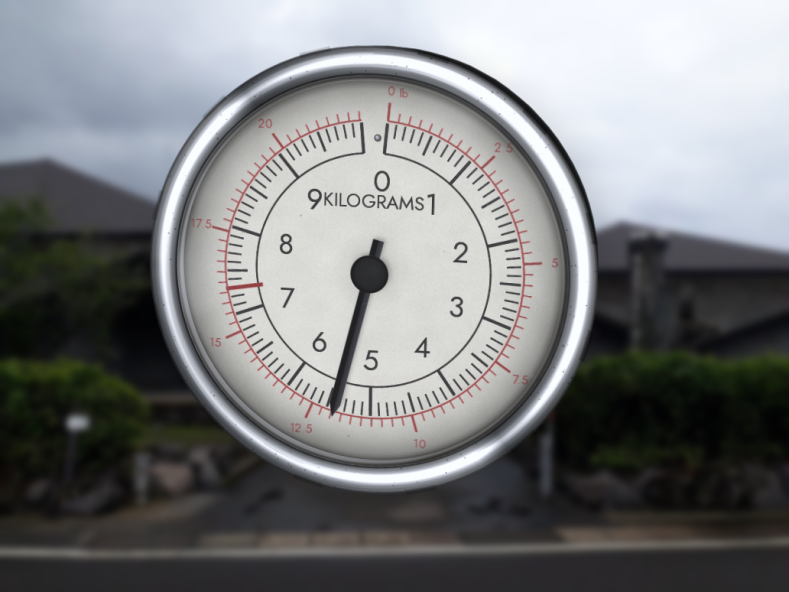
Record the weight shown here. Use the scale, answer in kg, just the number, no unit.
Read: 5.4
